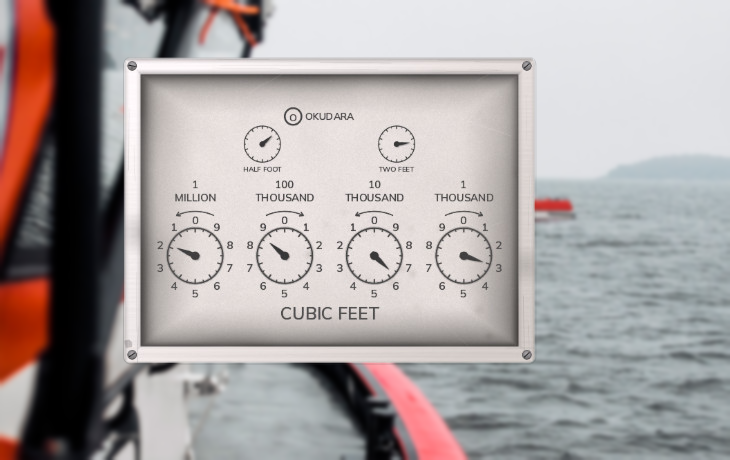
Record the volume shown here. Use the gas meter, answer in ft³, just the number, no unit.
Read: 186300
